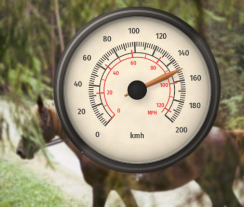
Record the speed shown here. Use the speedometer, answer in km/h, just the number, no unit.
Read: 150
